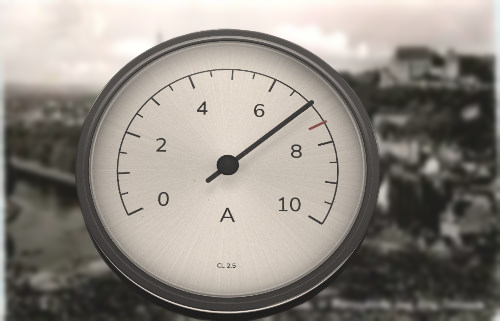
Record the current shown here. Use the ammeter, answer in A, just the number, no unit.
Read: 7
